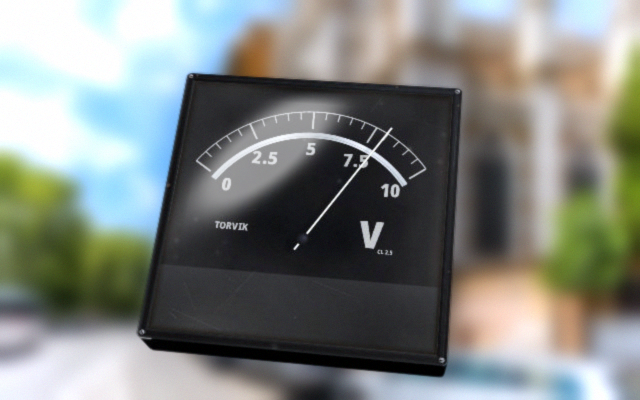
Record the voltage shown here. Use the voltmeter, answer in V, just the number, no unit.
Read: 8
